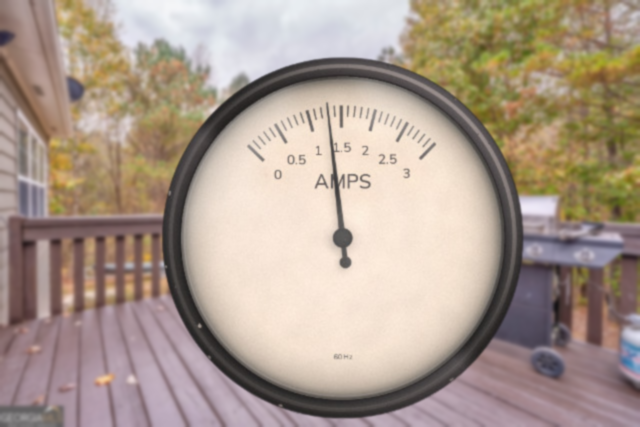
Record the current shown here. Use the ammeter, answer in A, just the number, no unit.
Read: 1.3
